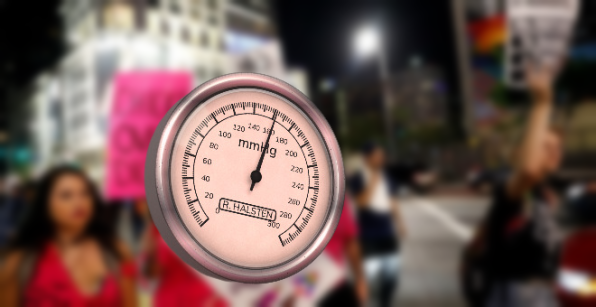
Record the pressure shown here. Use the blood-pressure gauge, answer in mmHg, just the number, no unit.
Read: 160
